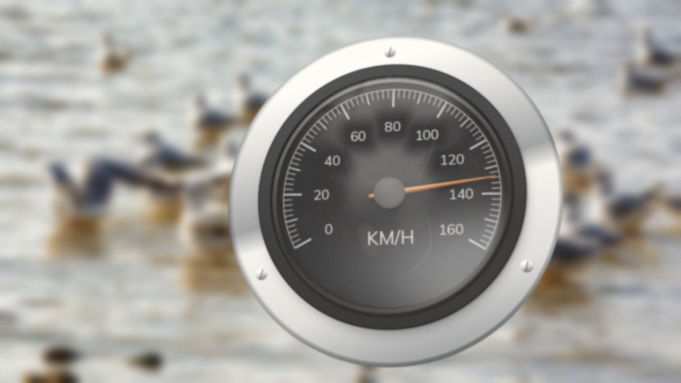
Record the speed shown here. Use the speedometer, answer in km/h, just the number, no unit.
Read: 134
